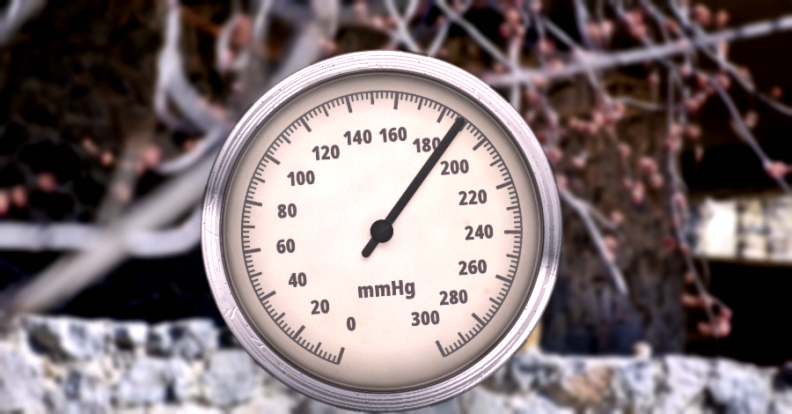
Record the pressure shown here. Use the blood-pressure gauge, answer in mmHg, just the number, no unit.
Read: 188
